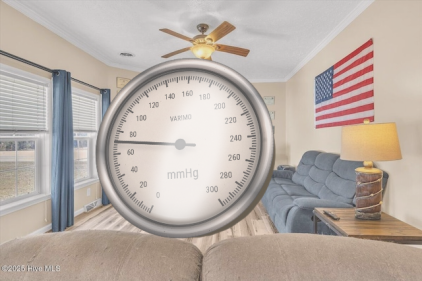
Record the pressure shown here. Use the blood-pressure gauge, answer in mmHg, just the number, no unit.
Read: 70
